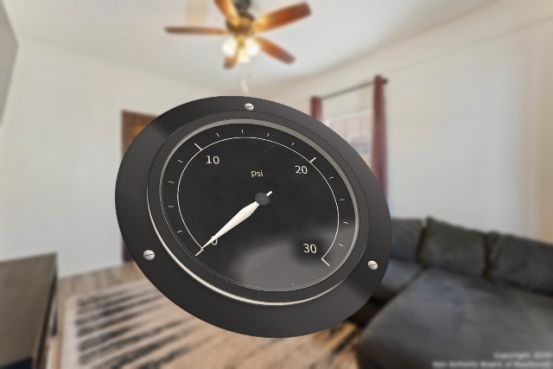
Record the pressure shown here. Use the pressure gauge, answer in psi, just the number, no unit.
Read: 0
